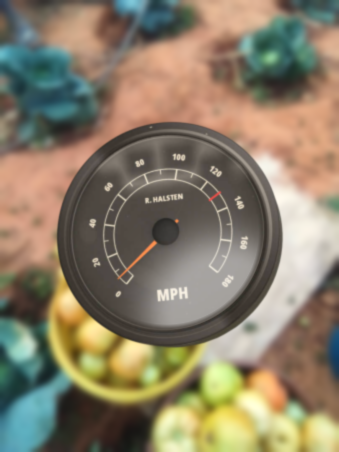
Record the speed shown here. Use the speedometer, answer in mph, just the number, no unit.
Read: 5
